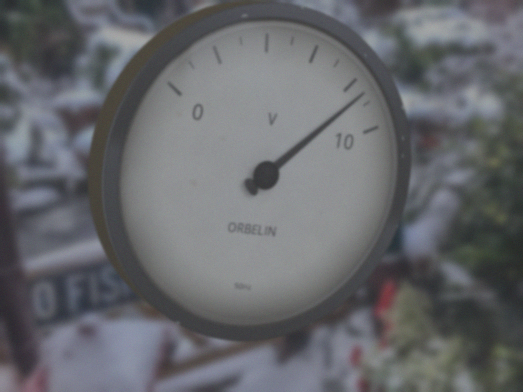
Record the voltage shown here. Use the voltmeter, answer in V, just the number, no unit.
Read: 8.5
